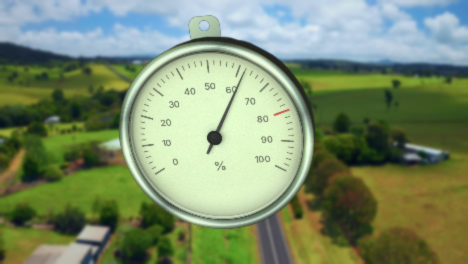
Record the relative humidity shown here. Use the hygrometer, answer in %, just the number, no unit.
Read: 62
